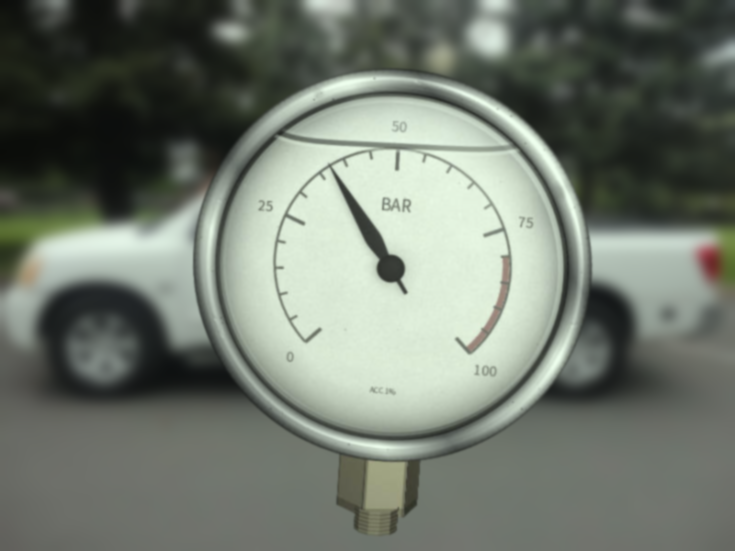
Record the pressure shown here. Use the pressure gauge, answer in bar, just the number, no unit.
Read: 37.5
